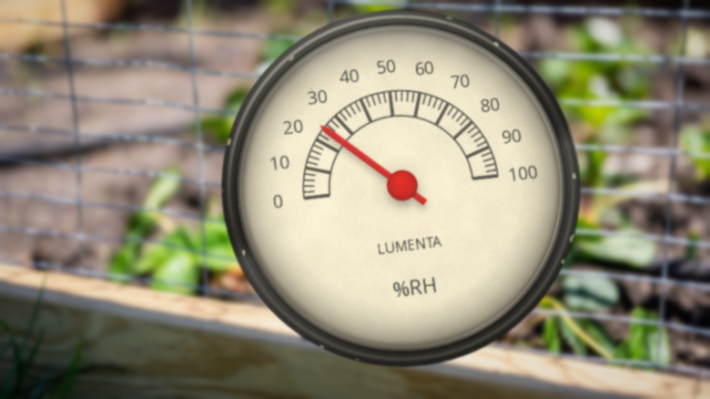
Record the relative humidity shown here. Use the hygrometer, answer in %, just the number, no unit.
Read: 24
